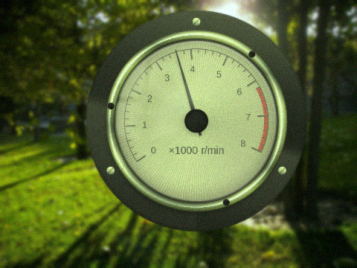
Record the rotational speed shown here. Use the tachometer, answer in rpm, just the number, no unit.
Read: 3600
